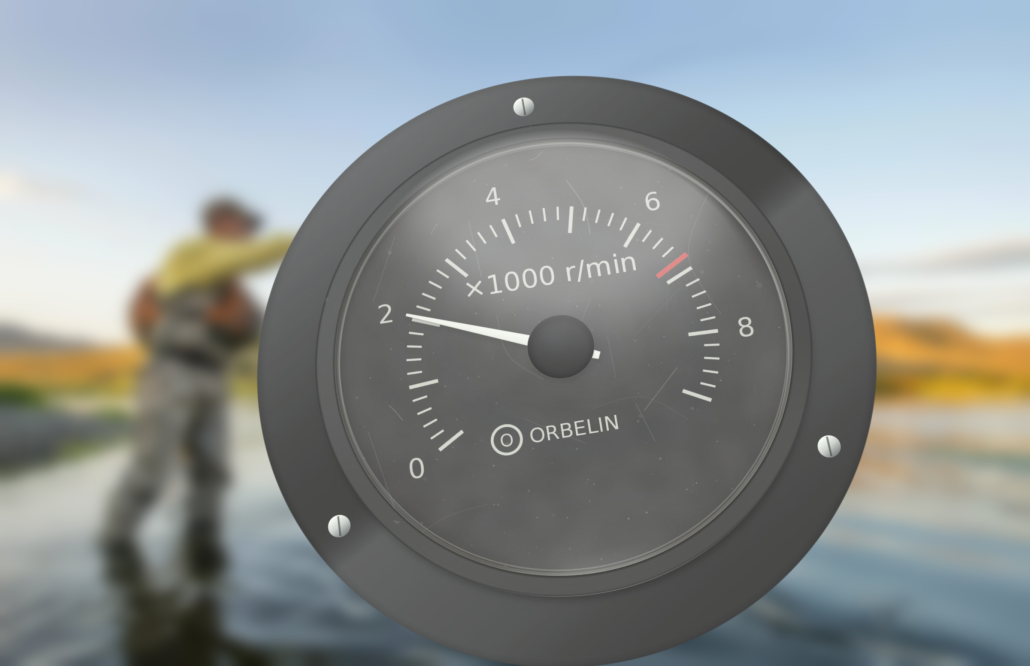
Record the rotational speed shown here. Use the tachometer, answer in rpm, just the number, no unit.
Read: 2000
